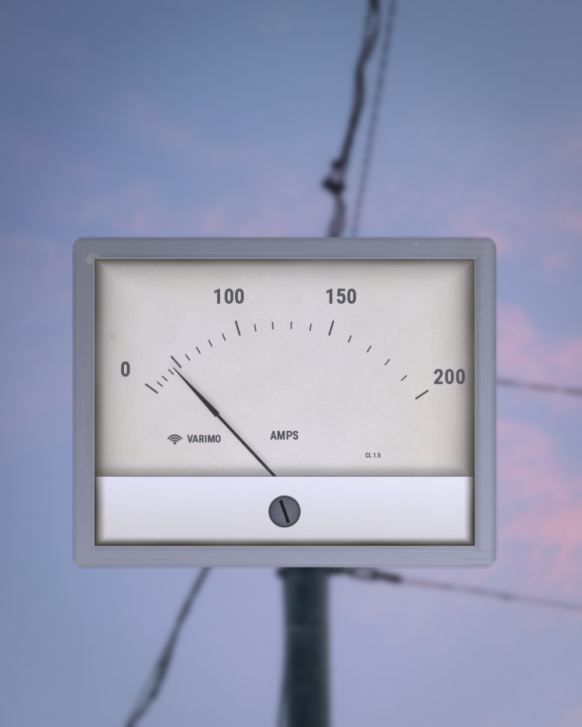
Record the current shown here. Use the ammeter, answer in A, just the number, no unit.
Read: 45
